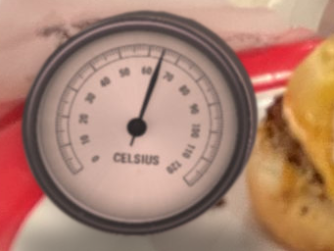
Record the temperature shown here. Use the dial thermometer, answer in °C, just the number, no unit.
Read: 65
